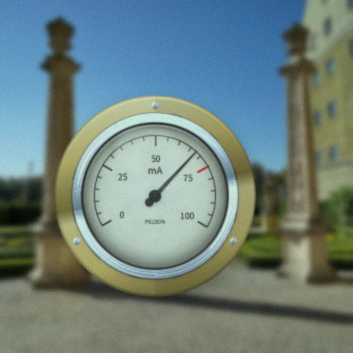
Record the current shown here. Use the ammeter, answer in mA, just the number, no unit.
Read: 67.5
